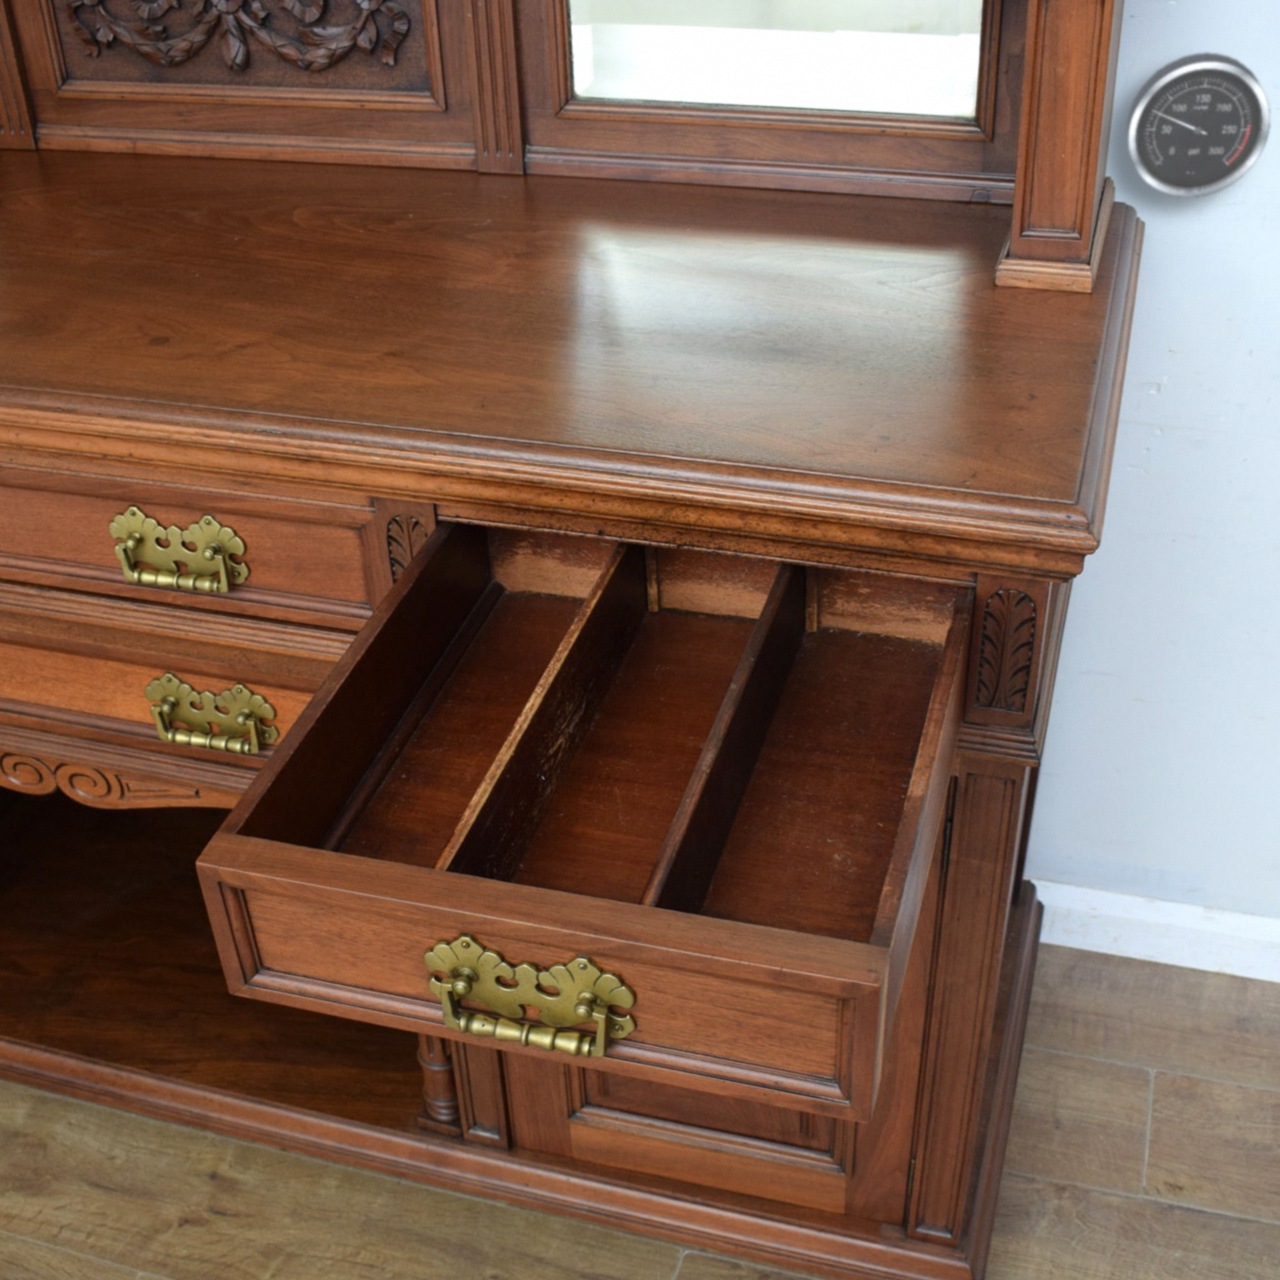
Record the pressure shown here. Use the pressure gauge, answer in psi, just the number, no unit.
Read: 75
